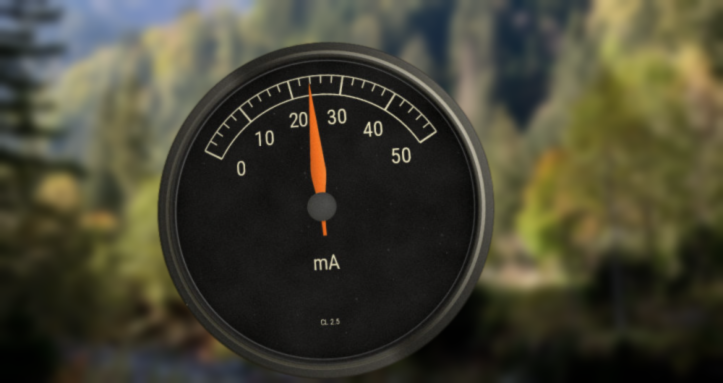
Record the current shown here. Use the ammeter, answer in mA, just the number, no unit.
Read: 24
